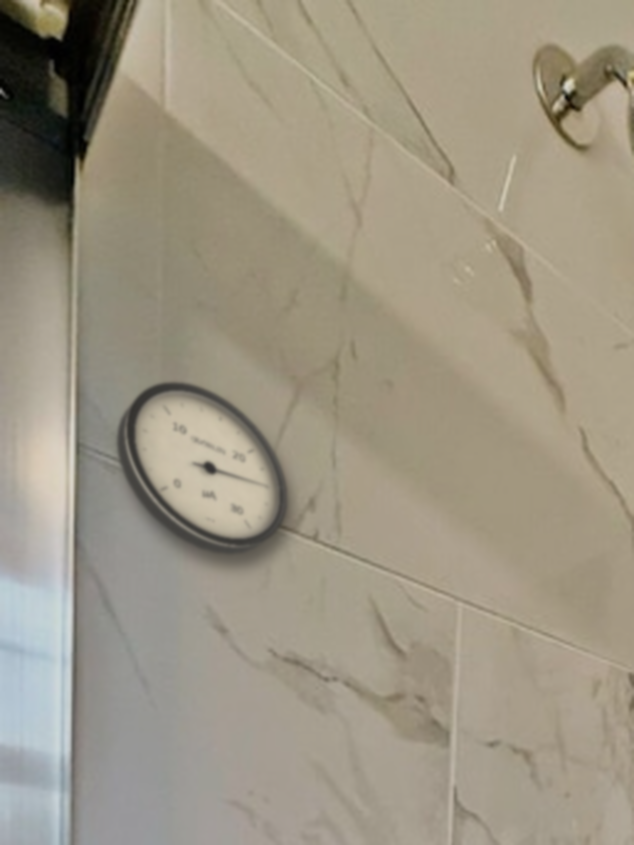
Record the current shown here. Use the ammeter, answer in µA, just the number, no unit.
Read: 24
